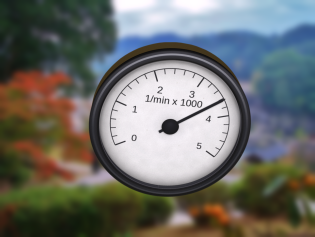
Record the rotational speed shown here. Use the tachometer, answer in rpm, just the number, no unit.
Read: 3600
